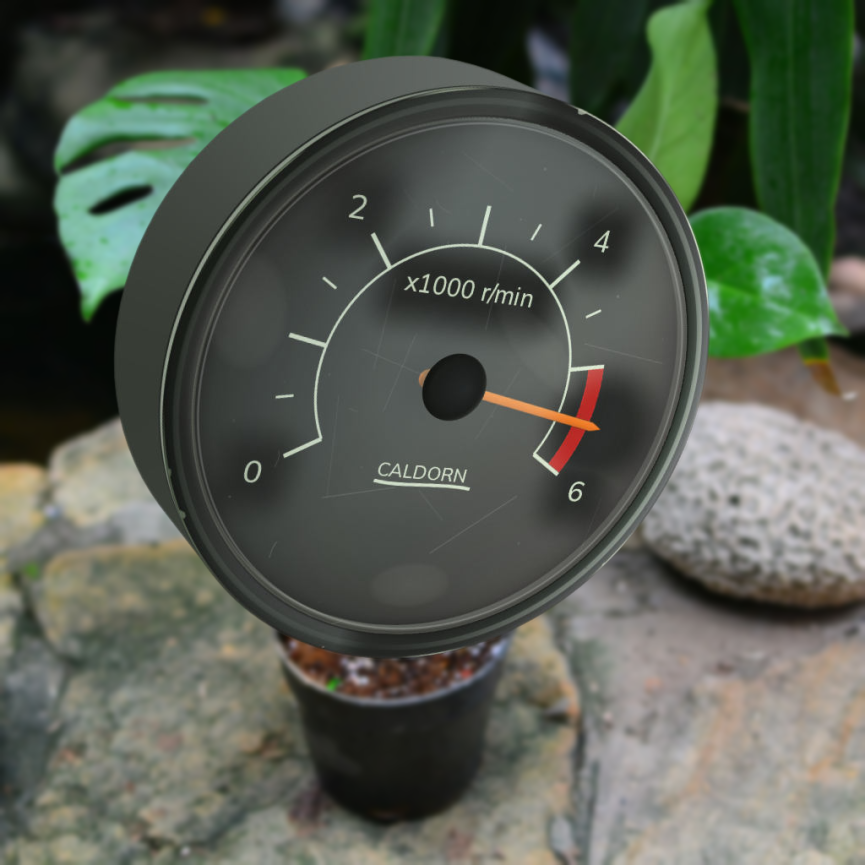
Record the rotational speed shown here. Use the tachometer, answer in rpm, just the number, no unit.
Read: 5500
